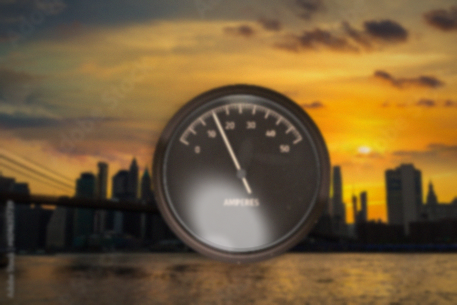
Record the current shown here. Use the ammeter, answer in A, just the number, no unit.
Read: 15
